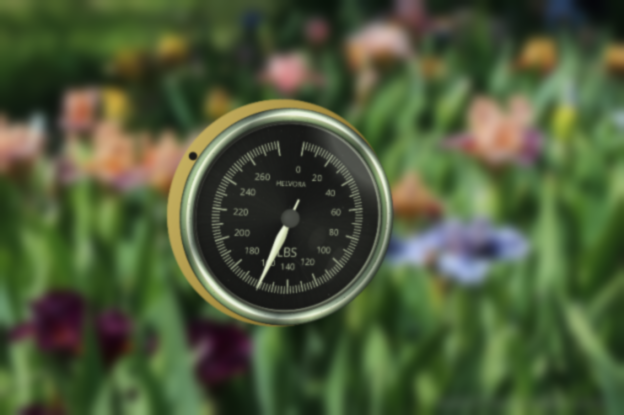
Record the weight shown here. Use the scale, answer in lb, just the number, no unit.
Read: 160
